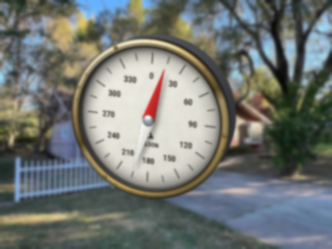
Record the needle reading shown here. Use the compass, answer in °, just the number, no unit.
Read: 15
